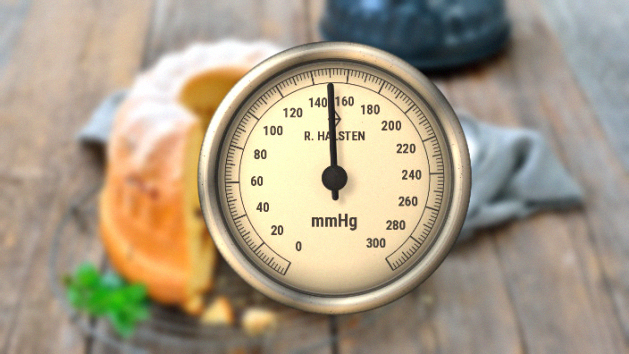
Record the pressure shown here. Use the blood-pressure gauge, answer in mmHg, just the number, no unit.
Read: 150
